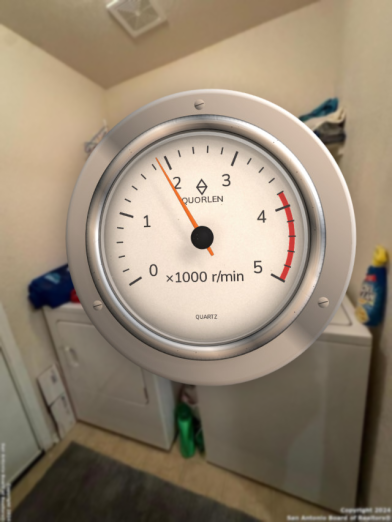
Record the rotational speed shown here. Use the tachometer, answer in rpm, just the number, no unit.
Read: 1900
